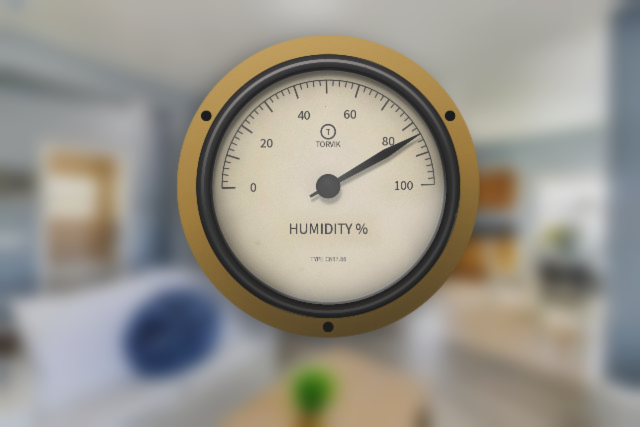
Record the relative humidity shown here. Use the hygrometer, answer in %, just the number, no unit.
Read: 84
